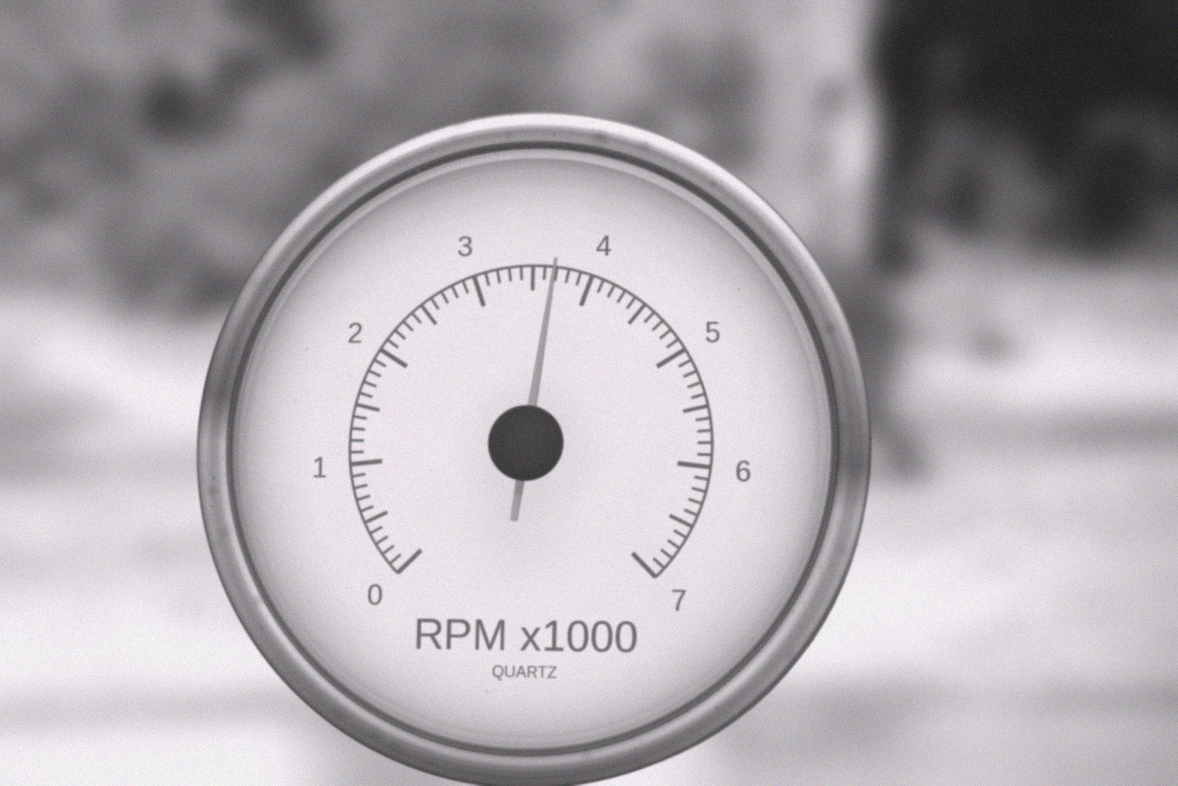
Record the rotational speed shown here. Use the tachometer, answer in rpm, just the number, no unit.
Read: 3700
